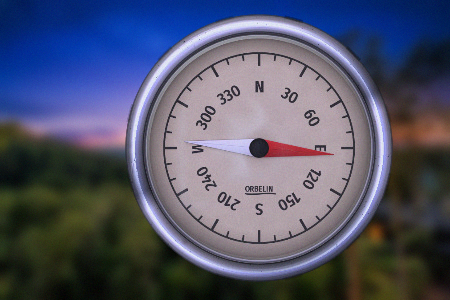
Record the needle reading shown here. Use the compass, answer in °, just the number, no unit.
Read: 95
